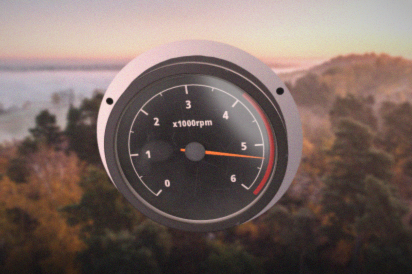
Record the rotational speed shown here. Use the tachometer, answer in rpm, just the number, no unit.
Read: 5250
